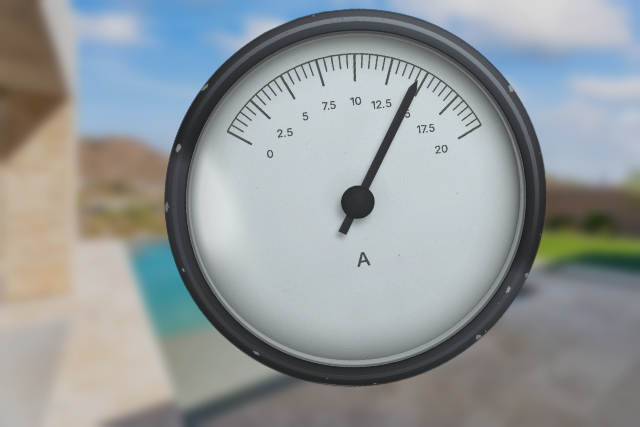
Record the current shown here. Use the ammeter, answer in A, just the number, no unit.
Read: 14.5
